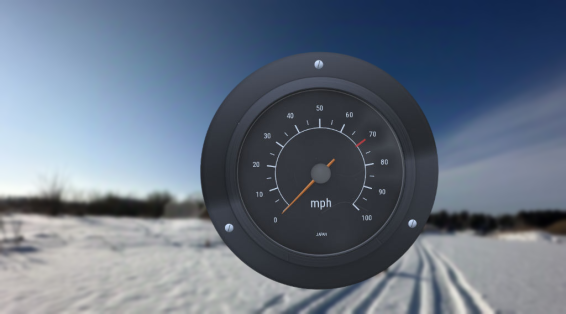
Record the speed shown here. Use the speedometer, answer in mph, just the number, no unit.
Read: 0
